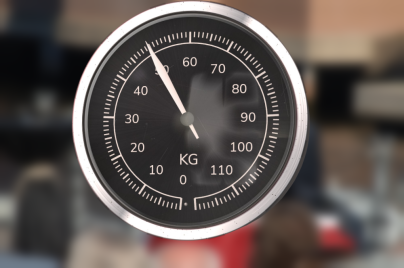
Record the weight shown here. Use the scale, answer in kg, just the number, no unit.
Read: 50
